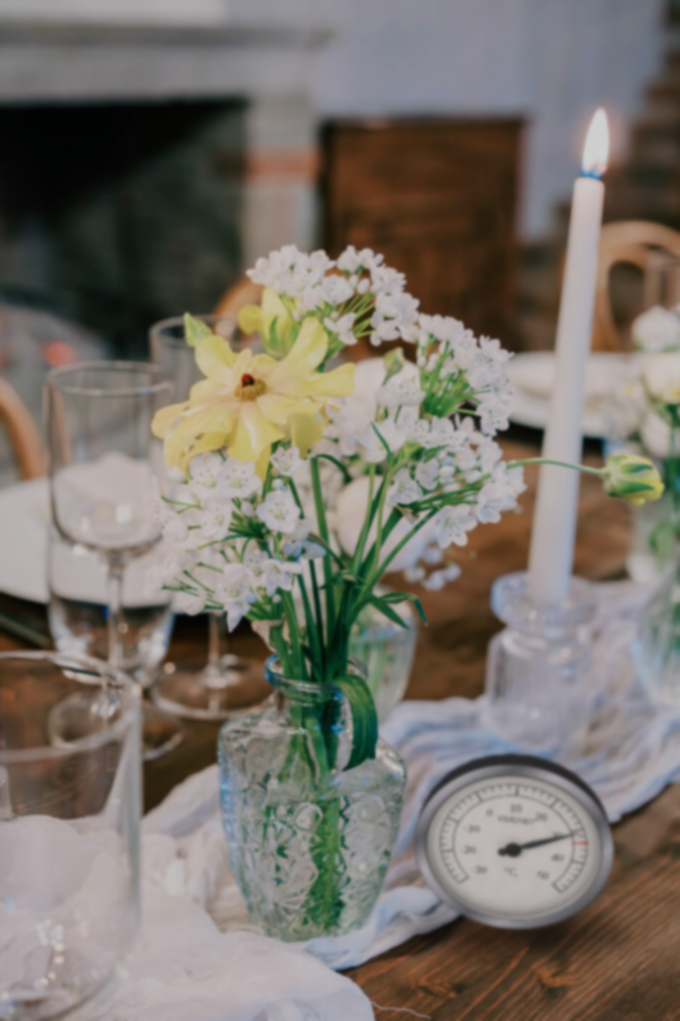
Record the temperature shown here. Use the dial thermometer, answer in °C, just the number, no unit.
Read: 30
